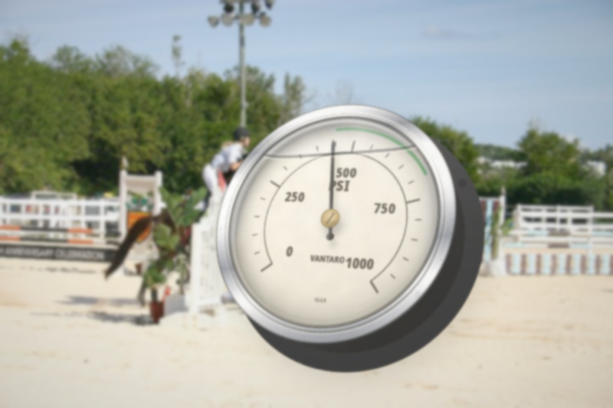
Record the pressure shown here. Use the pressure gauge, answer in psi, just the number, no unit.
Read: 450
